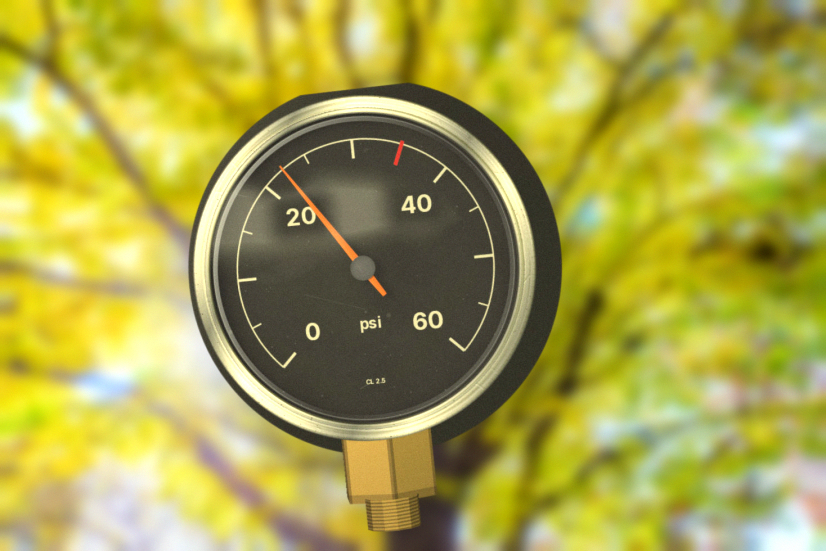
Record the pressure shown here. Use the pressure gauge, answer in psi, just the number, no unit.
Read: 22.5
